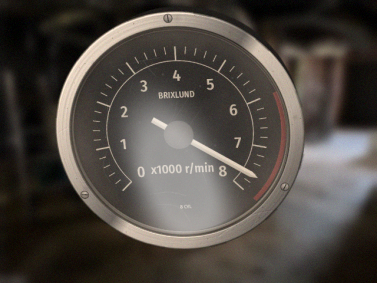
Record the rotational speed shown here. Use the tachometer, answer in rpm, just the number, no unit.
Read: 7600
